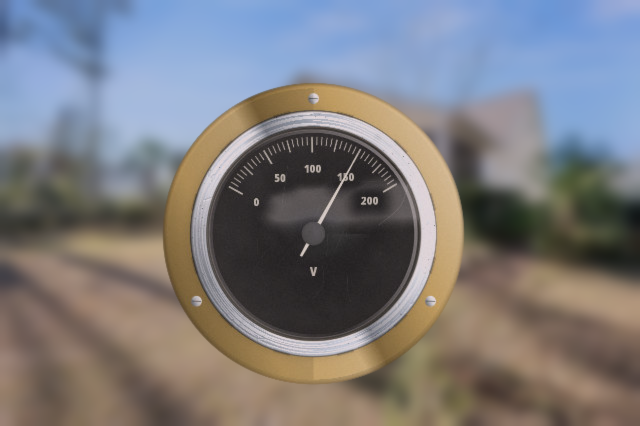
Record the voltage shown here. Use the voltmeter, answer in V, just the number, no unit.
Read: 150
